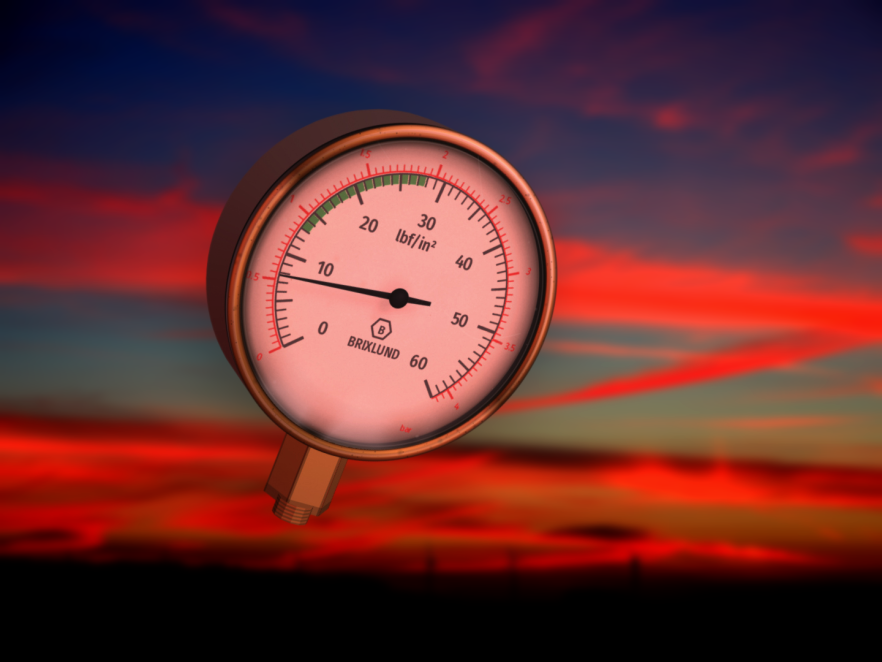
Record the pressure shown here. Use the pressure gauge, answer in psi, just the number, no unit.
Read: 8
